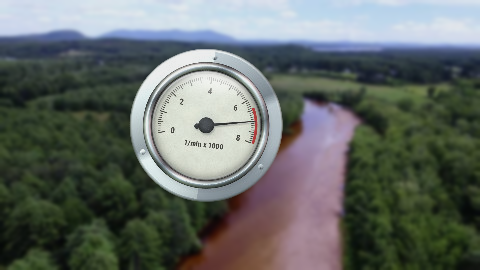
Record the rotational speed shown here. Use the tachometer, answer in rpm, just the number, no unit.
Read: 7000
